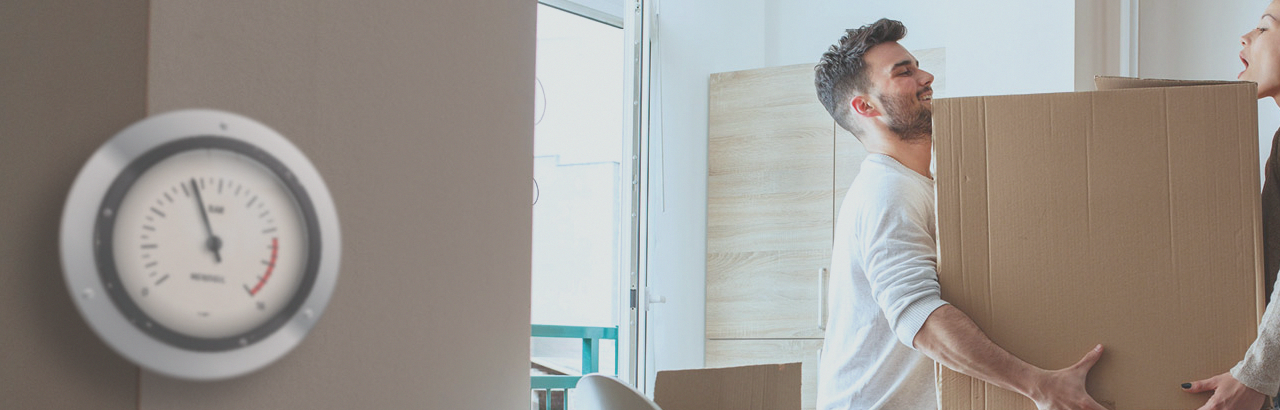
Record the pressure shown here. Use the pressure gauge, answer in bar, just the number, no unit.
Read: 6.5
